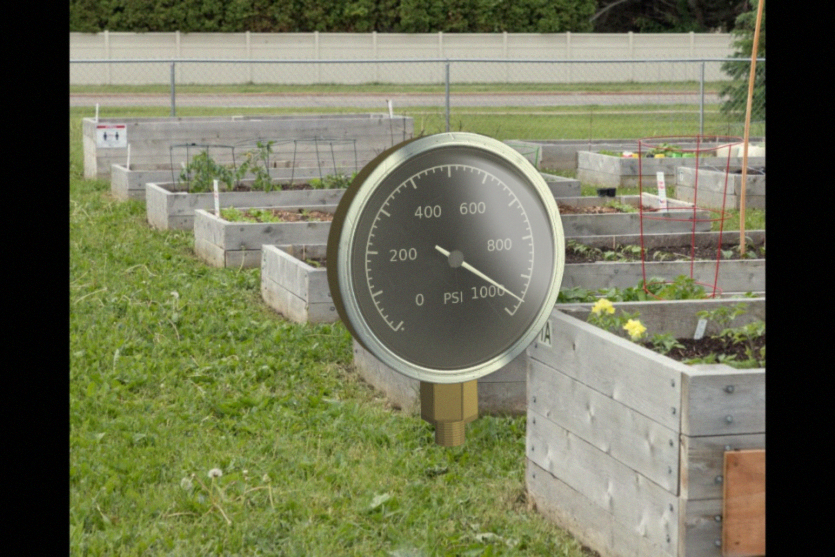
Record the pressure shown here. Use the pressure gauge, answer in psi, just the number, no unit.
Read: 960
